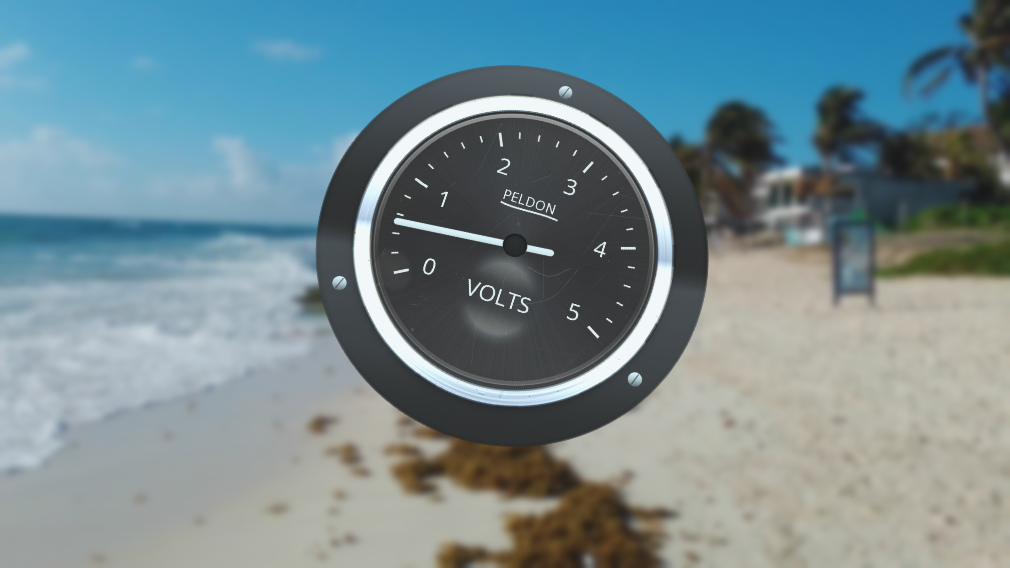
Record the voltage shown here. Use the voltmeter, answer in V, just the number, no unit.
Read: 0.5
